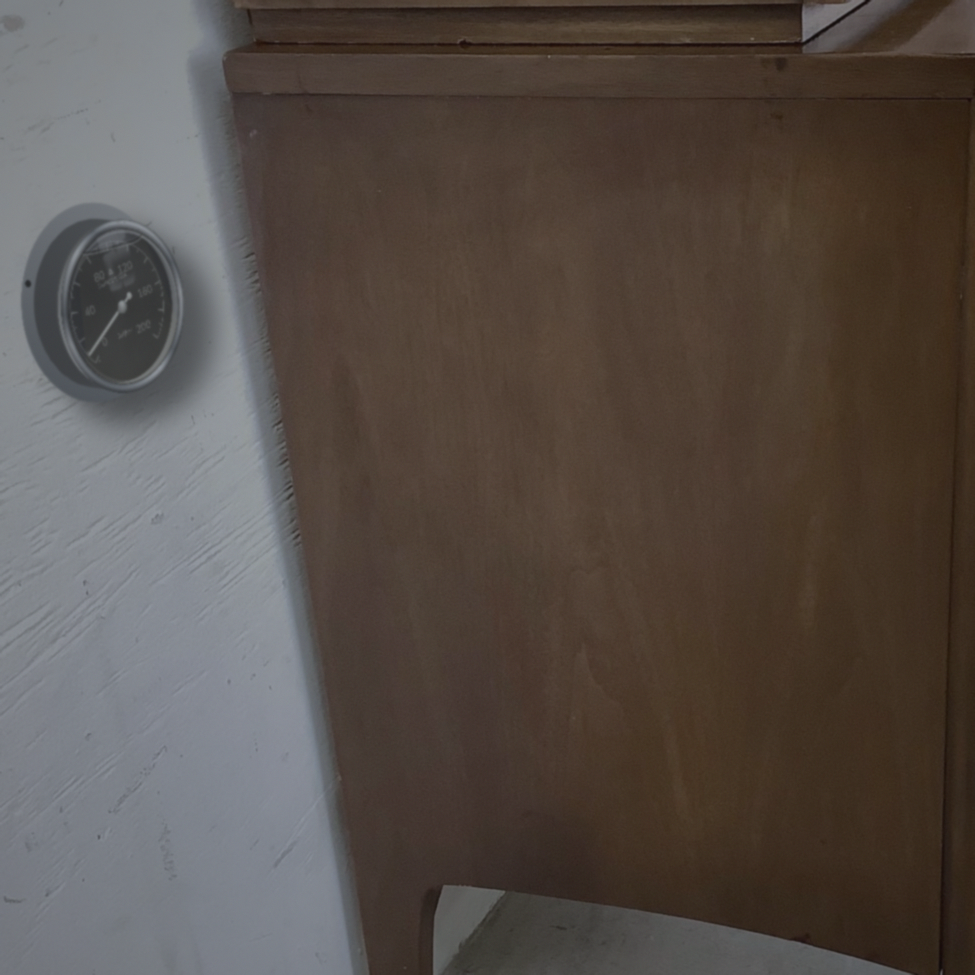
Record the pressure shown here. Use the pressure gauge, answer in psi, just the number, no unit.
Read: 10
